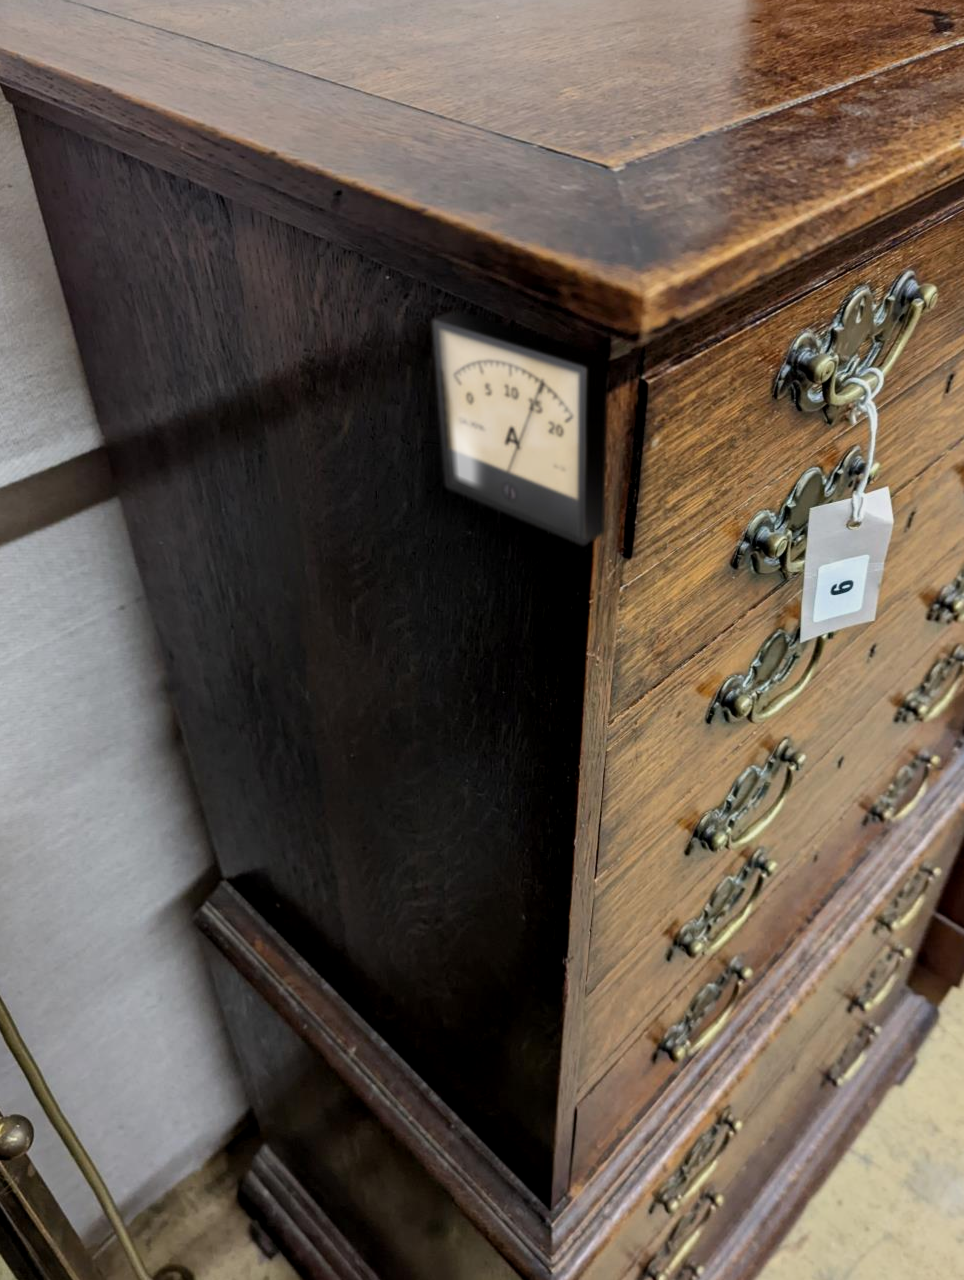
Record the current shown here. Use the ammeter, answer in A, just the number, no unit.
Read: 15
